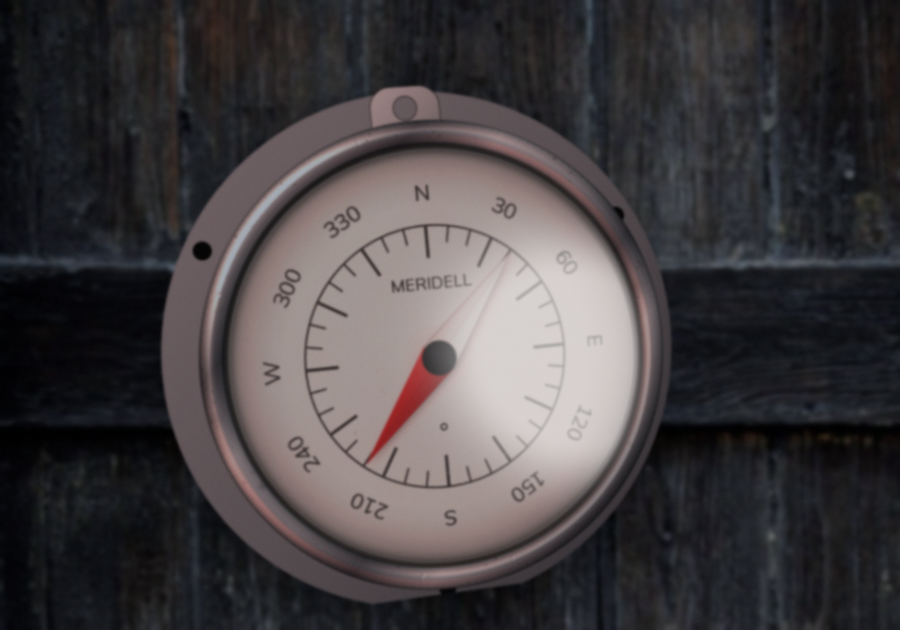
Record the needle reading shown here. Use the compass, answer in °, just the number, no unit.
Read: 220
